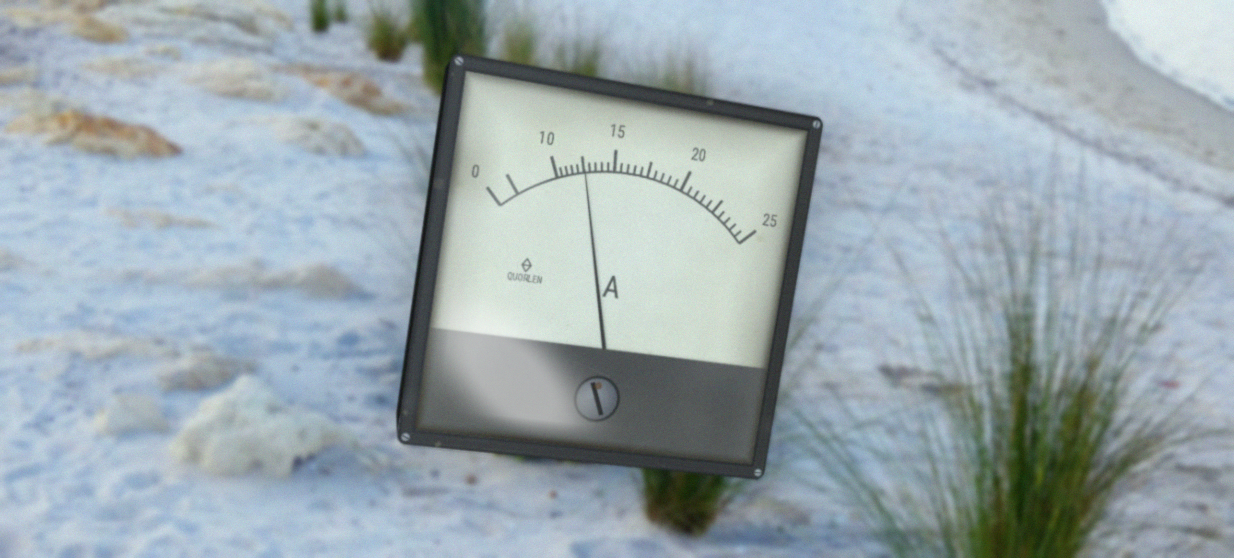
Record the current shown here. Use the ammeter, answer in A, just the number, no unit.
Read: 12.5
